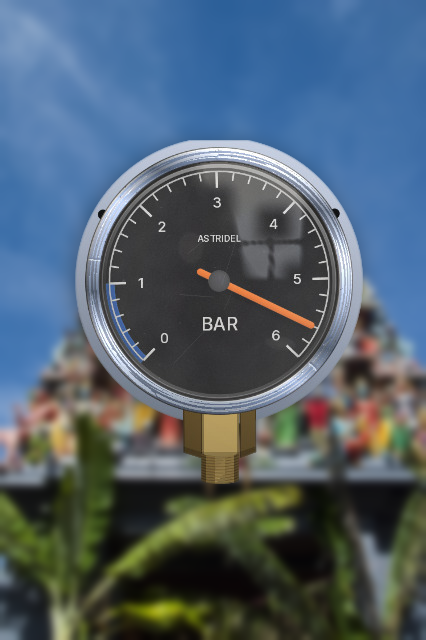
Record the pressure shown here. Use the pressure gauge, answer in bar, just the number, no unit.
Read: 5.6
